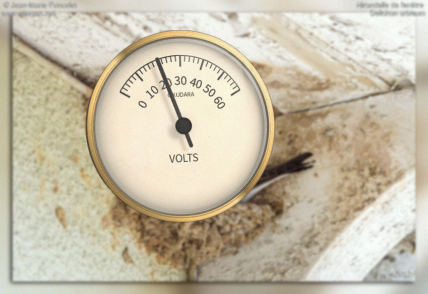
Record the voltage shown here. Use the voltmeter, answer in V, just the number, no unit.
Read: 20
